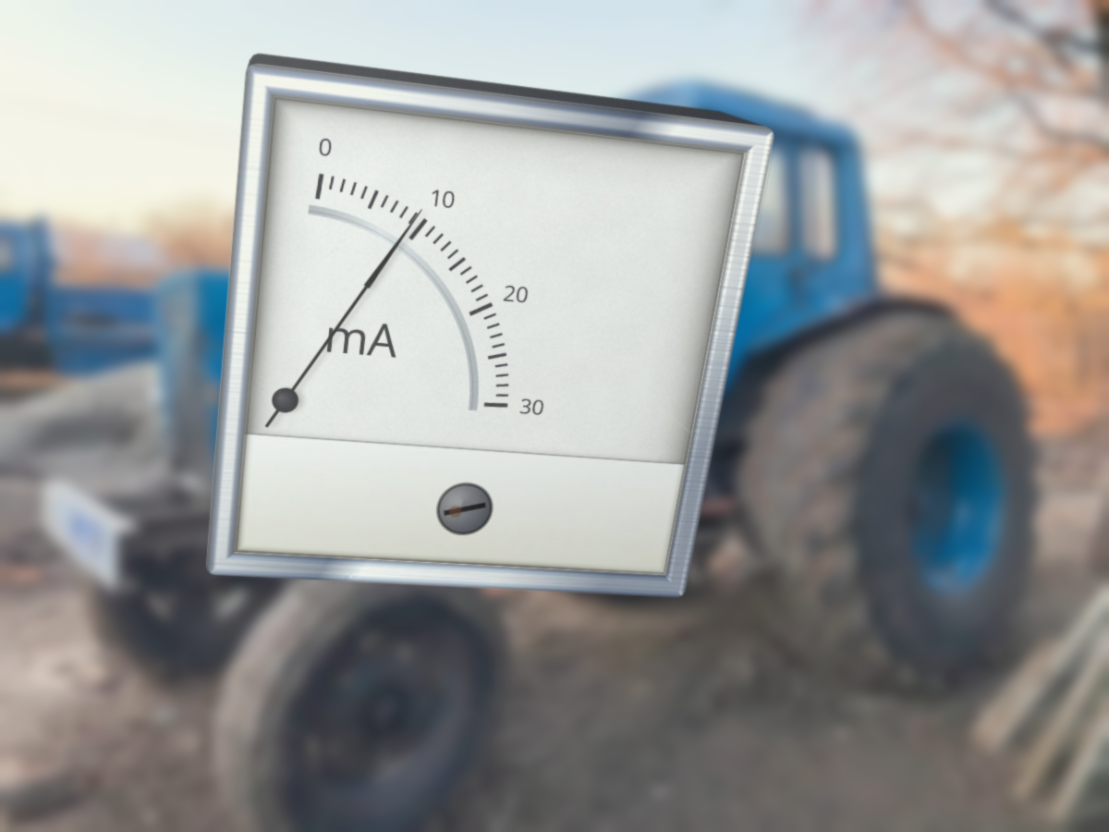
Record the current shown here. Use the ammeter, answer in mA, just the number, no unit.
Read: 9
